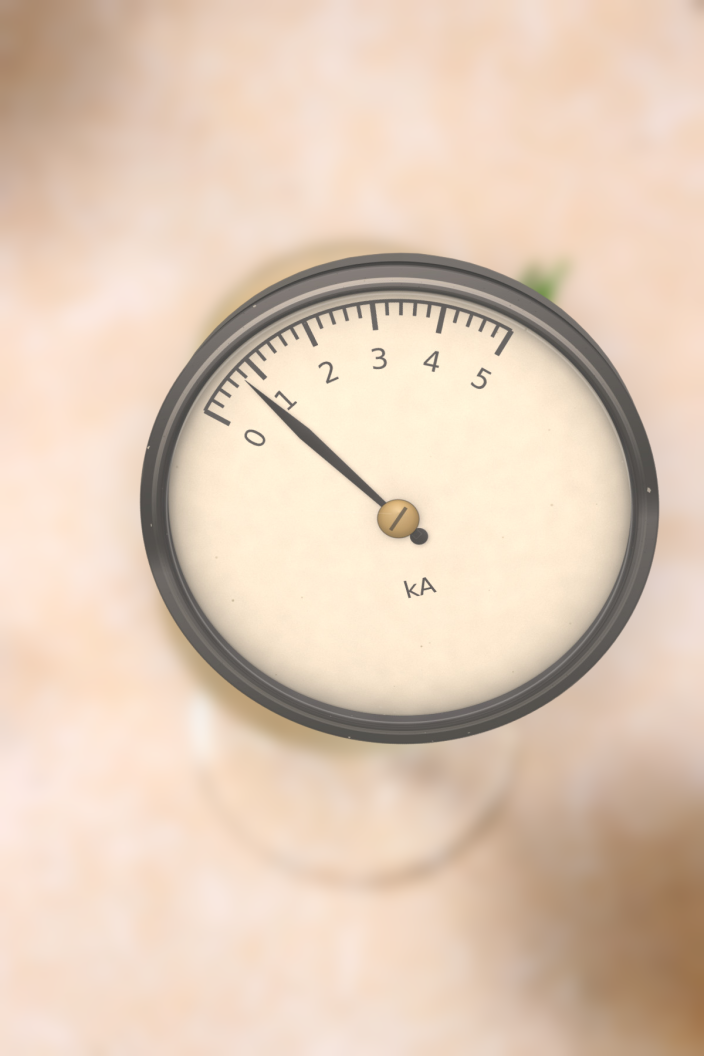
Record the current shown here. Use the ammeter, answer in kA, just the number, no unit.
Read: 0.8
